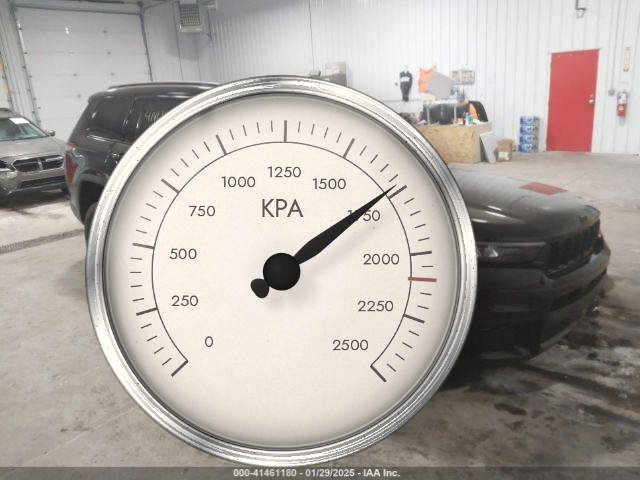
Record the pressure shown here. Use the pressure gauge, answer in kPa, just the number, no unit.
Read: 1725
